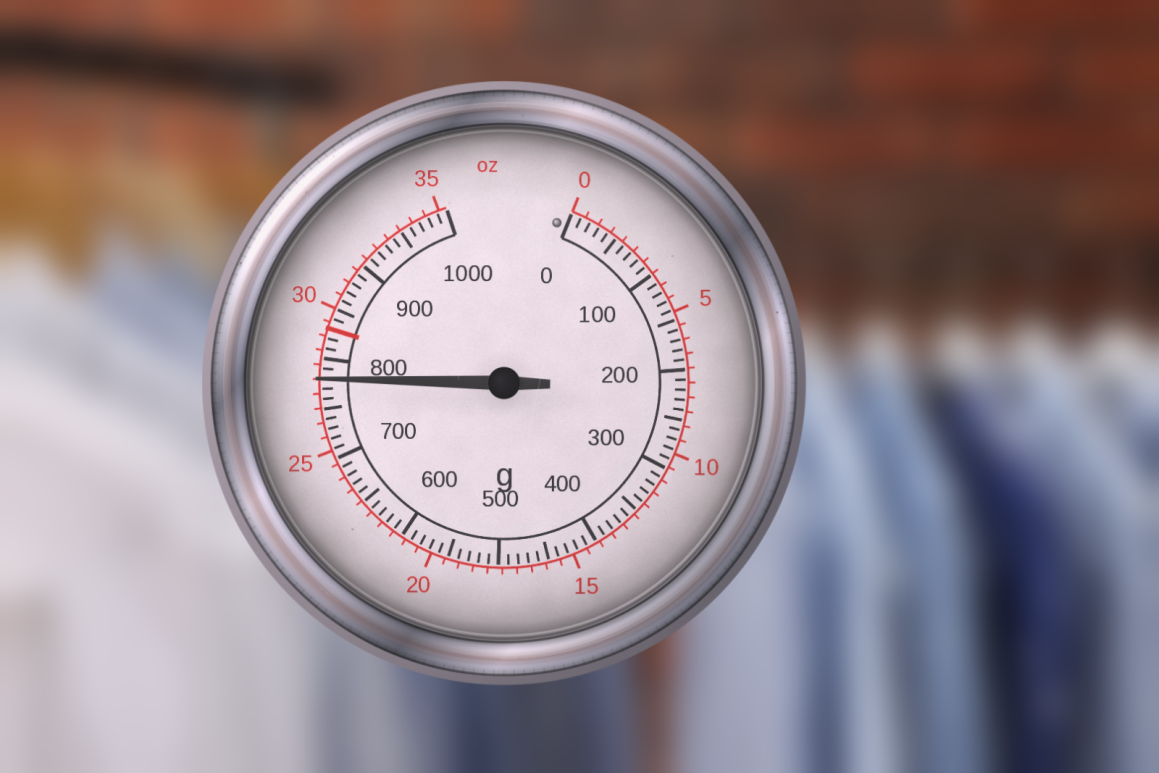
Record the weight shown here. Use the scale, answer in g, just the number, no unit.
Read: 780
